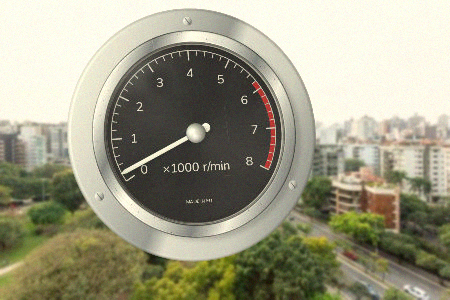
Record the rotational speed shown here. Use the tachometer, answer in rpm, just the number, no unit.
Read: 200
